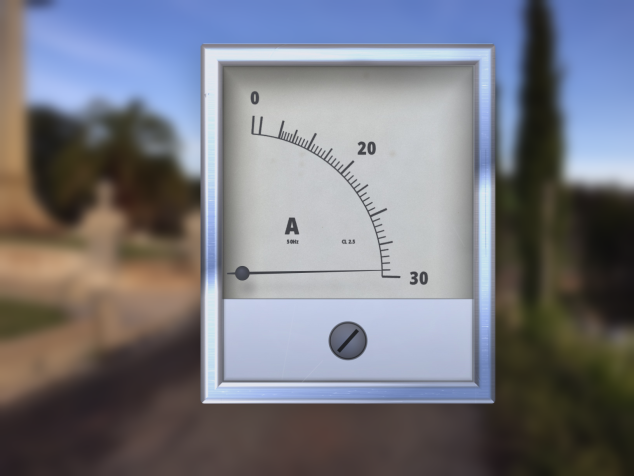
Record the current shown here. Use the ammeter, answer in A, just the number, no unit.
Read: 29.5
